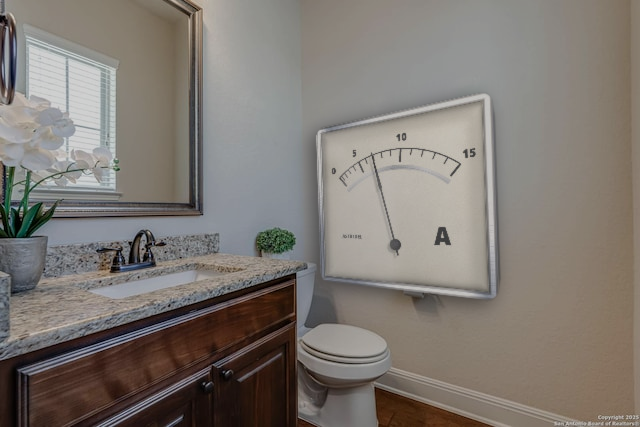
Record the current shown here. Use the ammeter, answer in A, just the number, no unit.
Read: 7
